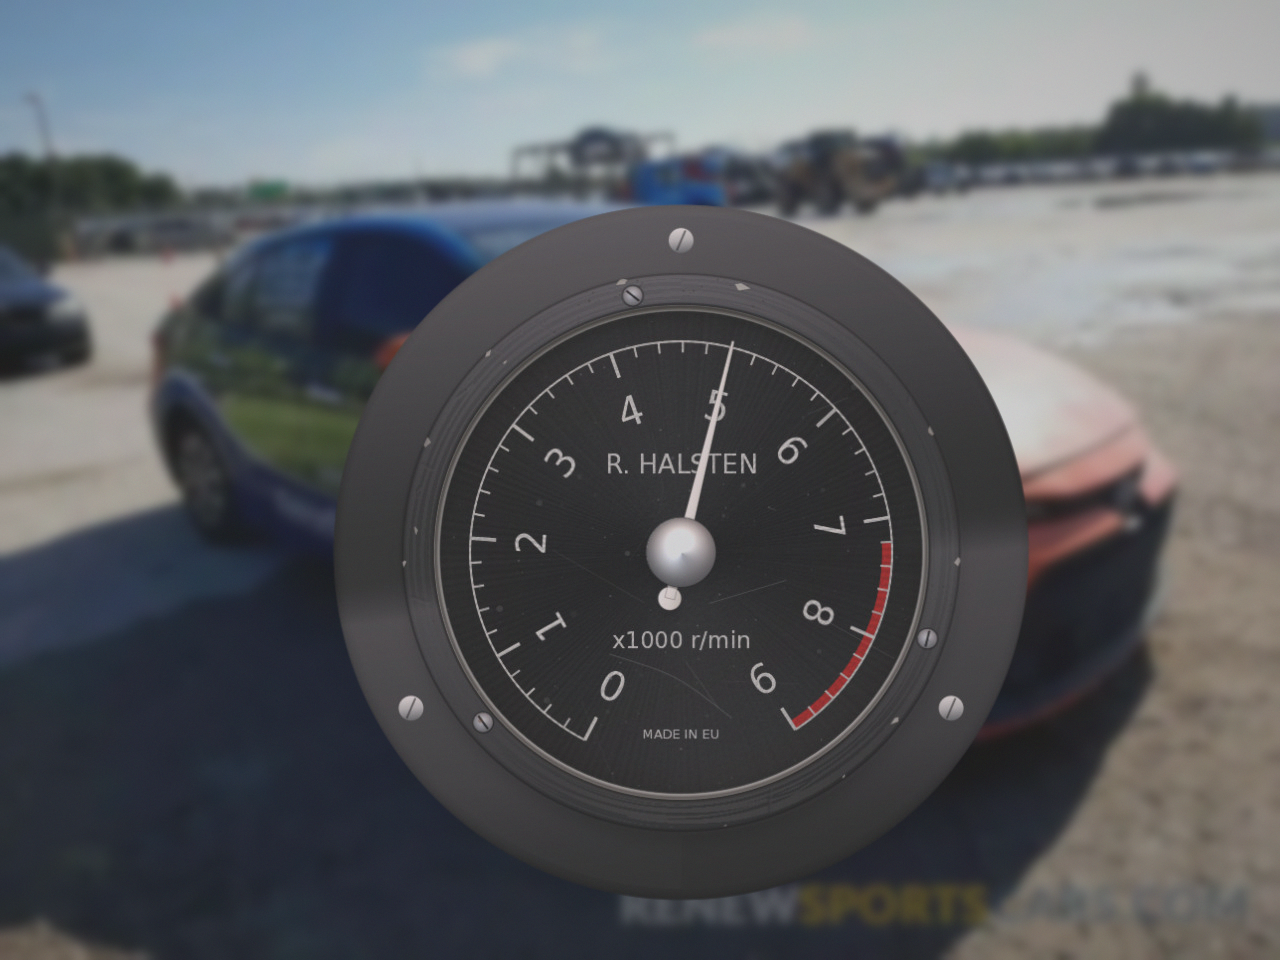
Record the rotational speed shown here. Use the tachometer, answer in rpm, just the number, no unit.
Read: 5000
